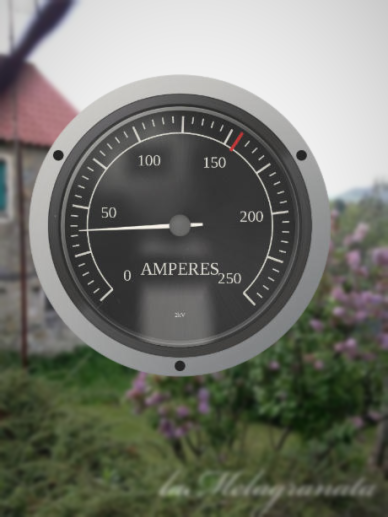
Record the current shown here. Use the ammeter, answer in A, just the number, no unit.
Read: 37.5
